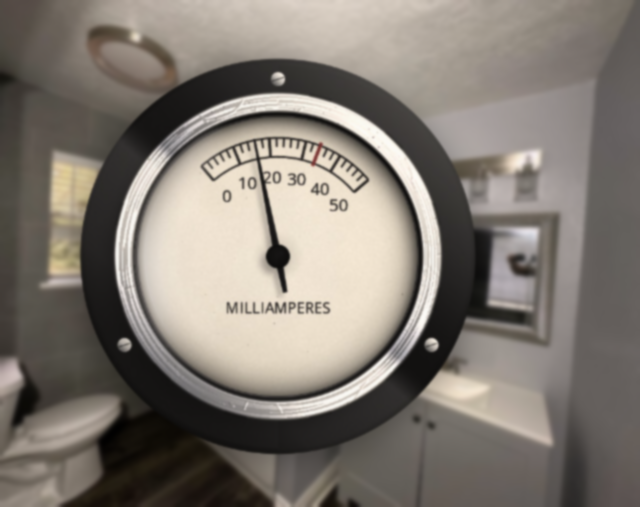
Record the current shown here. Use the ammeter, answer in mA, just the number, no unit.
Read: 16
